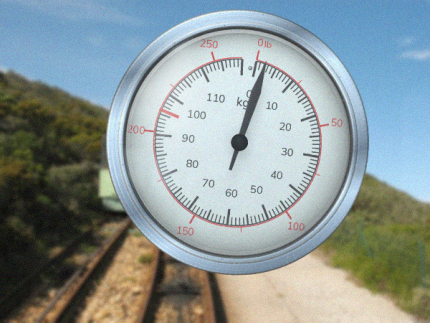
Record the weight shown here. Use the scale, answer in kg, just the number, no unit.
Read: 2
